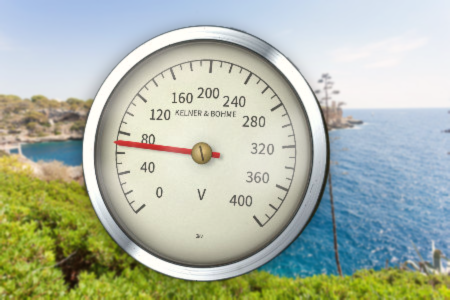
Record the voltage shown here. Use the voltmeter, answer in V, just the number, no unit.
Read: 70
